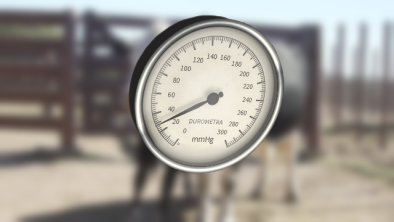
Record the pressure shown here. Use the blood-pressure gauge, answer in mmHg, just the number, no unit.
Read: 30
